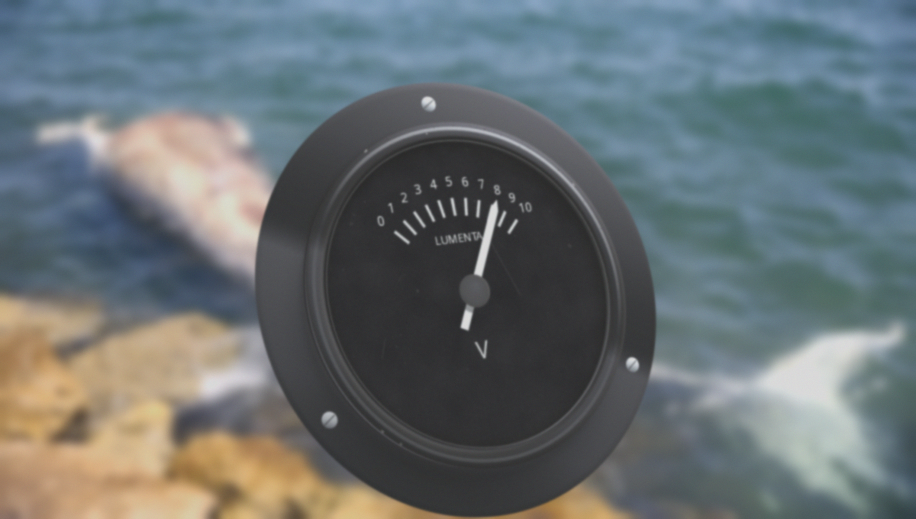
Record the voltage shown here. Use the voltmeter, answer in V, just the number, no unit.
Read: 8
